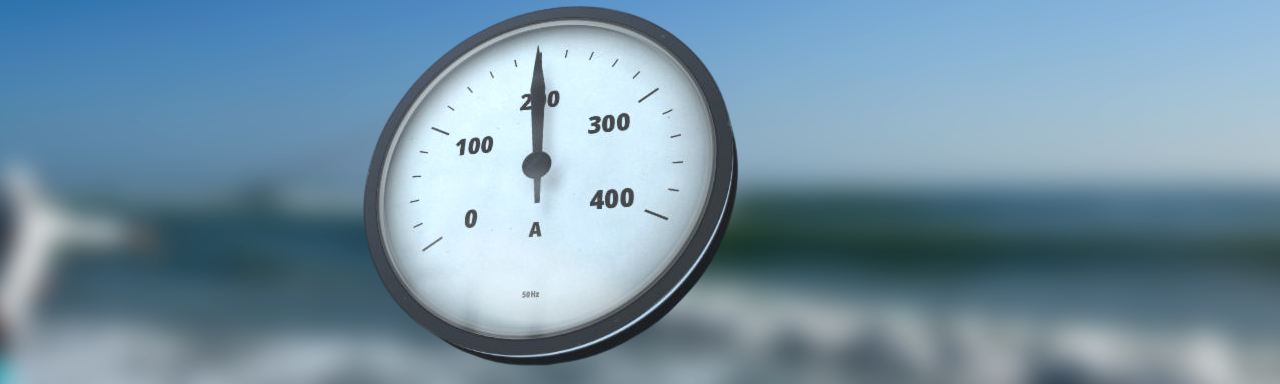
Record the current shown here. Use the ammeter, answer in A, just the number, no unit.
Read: 200
